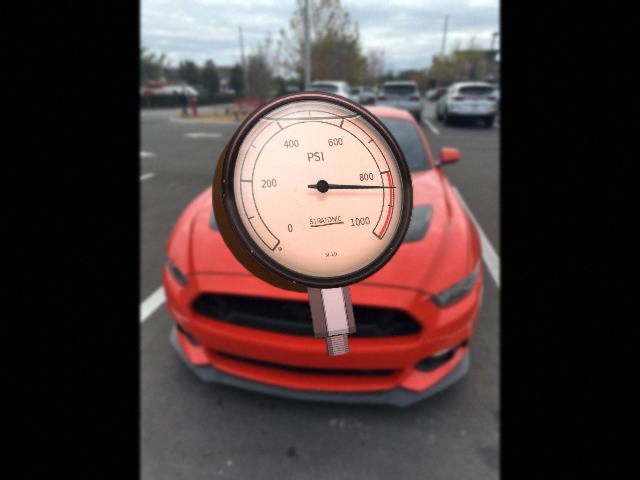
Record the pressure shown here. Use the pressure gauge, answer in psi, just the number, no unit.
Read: 850
